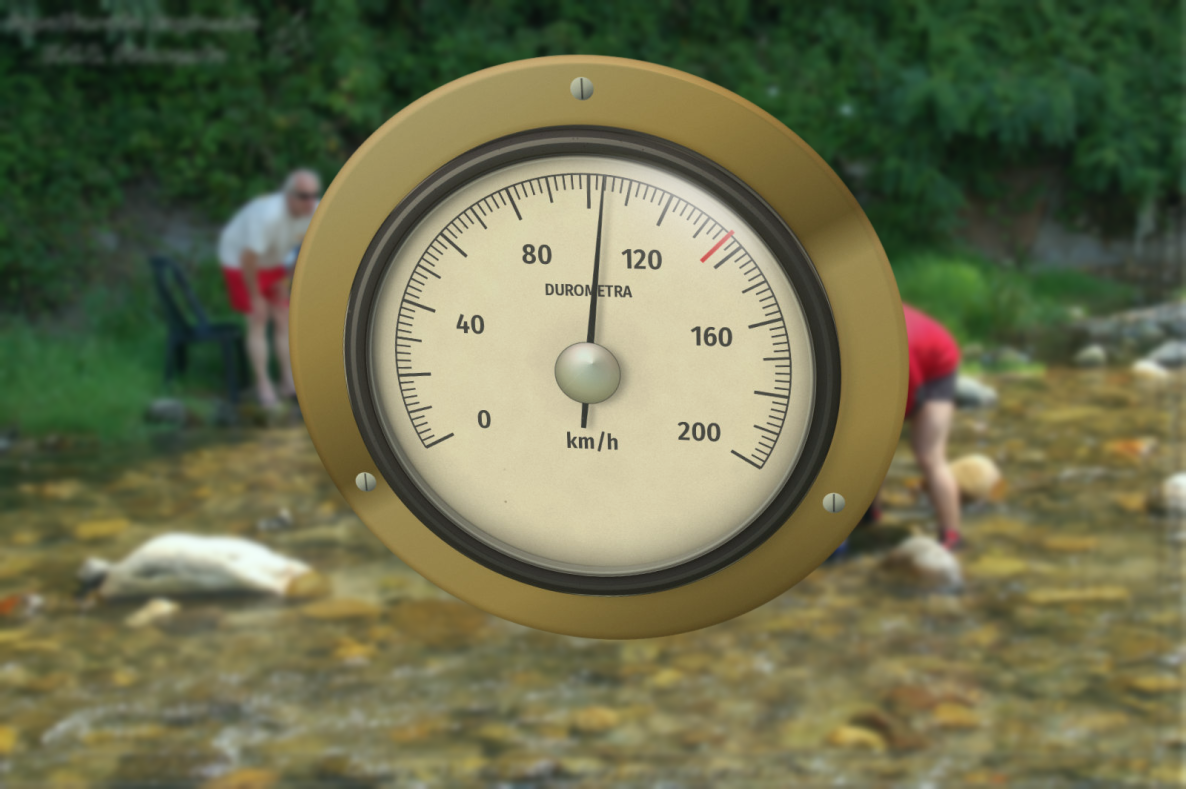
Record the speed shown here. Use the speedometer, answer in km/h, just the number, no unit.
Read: 104
